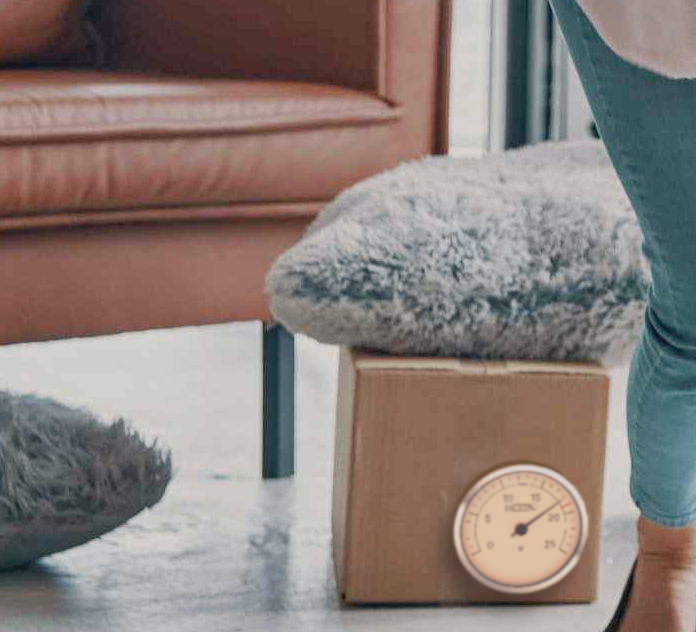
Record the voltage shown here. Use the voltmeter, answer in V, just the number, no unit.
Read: 18
